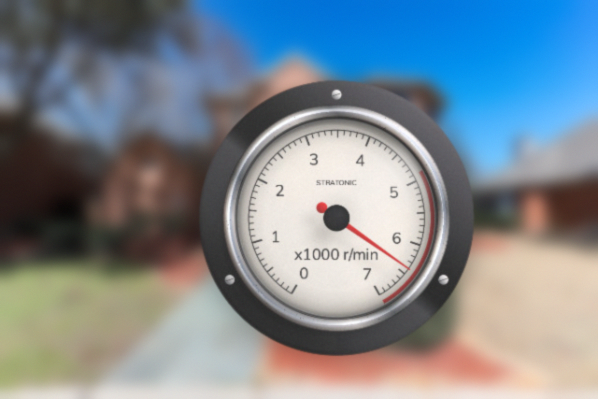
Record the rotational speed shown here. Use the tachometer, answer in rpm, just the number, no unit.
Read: 6400
